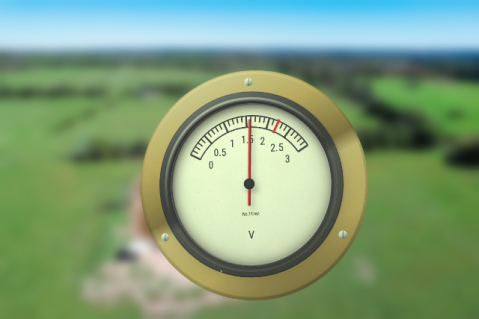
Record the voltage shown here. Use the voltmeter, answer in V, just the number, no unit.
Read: 1.6
